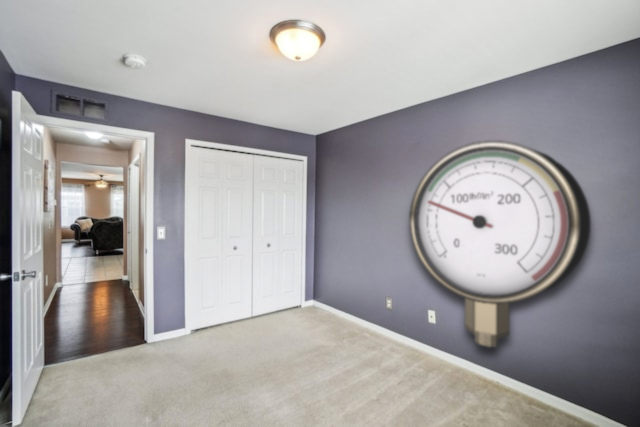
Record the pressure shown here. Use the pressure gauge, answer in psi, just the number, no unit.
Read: 70
